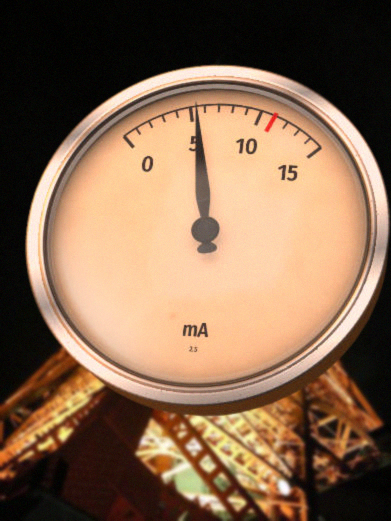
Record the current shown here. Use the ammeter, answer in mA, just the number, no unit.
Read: 5.5
